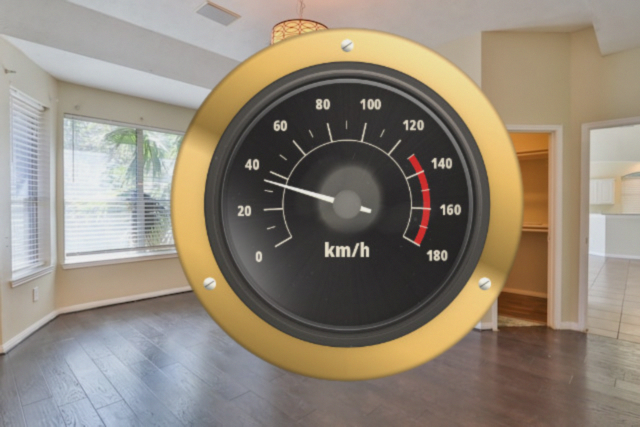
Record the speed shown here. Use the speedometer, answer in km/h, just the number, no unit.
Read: 35
